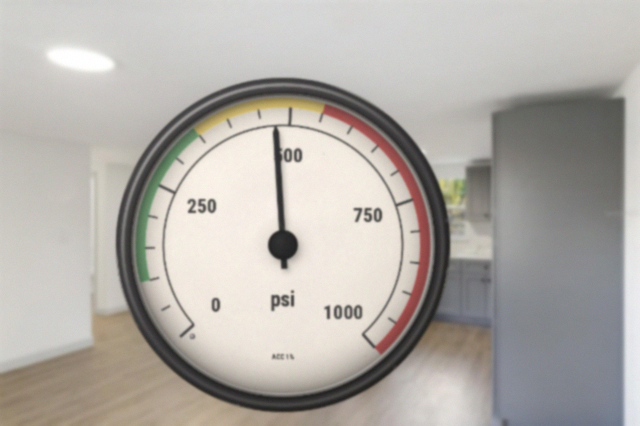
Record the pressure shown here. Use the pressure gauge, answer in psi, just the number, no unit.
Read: 475
